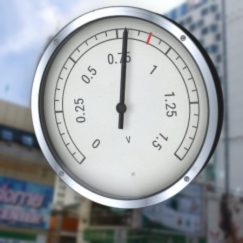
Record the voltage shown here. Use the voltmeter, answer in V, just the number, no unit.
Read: 0.8
